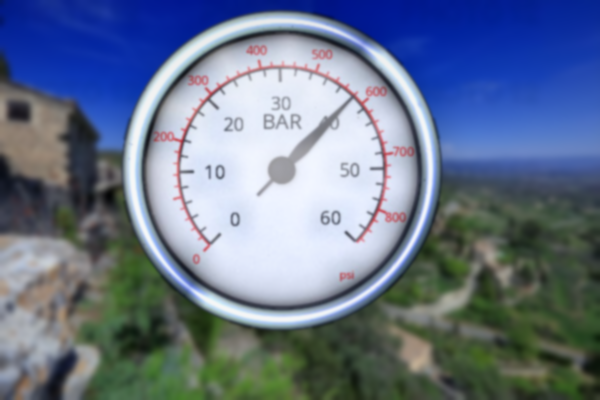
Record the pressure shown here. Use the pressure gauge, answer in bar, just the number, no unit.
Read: 40
